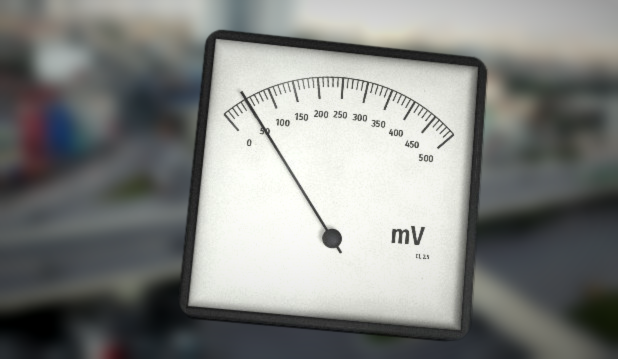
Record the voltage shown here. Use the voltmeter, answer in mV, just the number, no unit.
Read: 50
